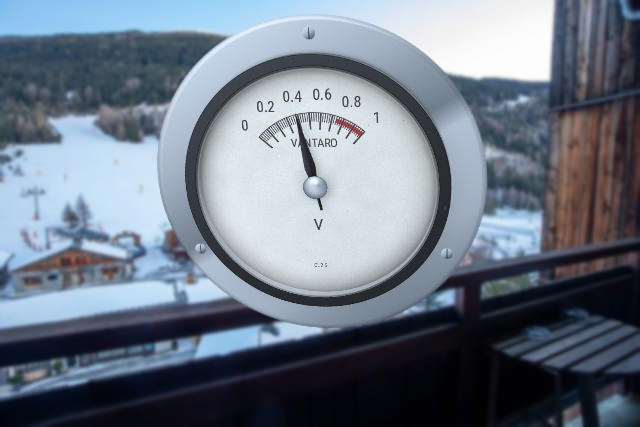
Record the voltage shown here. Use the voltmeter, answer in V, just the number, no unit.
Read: 0.4
